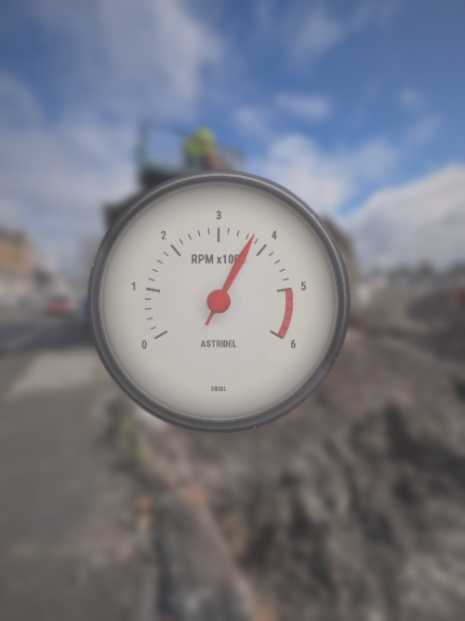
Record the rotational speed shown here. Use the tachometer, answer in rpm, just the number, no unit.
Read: 3700
